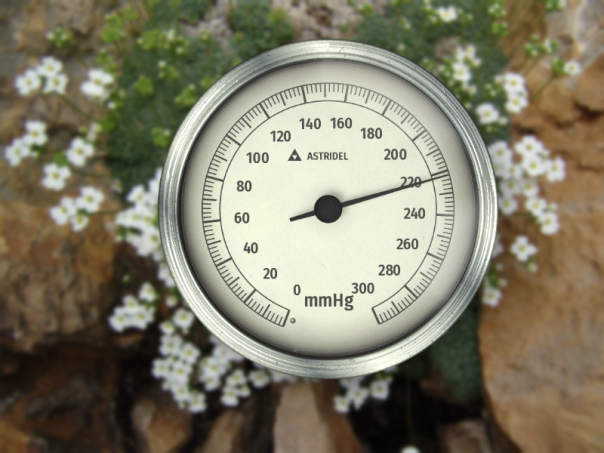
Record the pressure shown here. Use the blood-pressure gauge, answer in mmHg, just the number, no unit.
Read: 222
